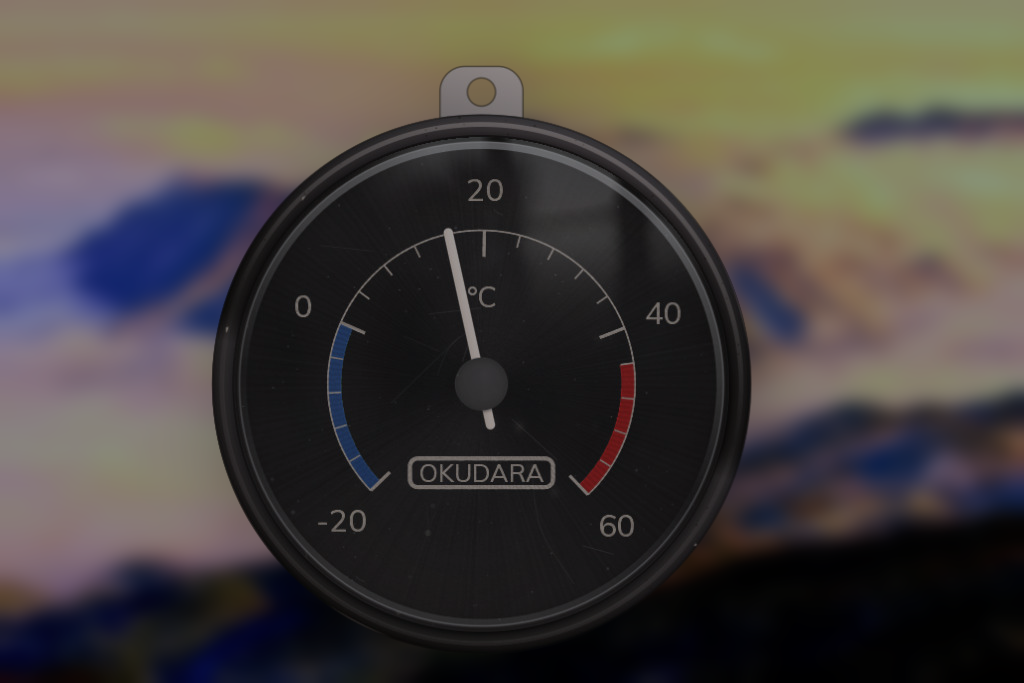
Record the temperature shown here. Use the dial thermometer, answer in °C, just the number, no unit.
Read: 16
